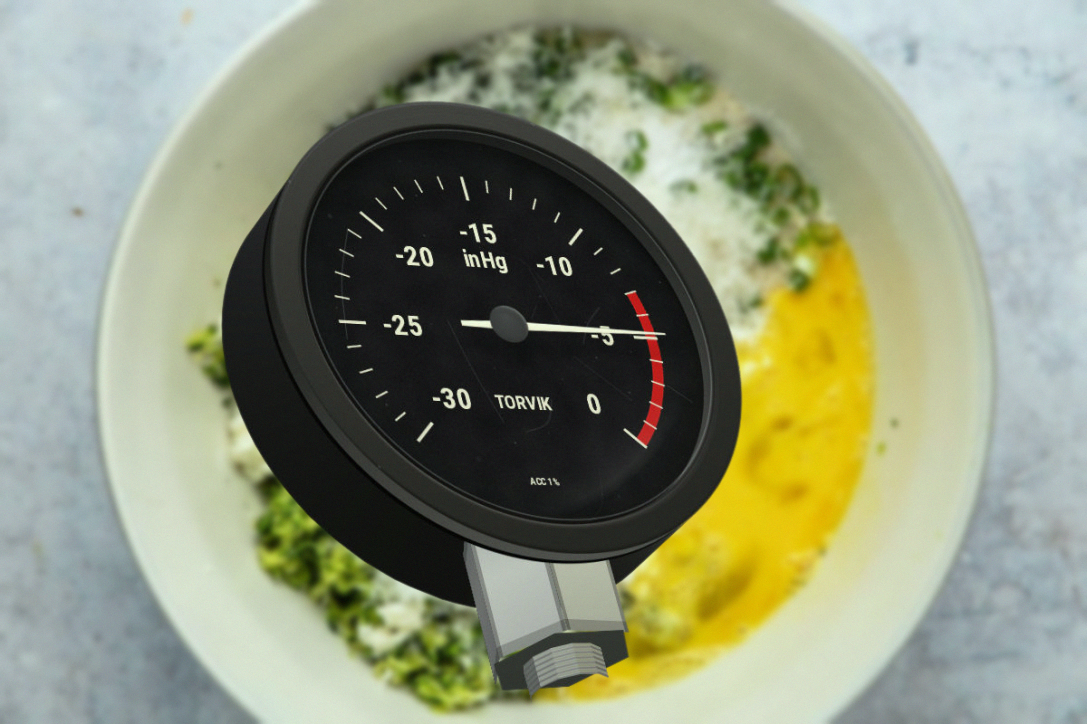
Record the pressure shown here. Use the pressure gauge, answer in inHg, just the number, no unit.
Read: -5
